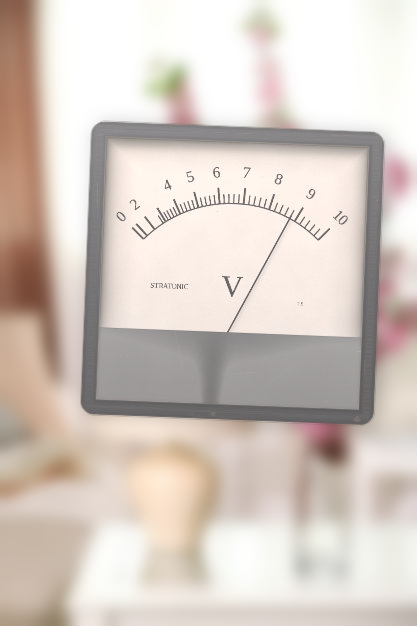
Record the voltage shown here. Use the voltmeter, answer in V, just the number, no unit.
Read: 8.8
